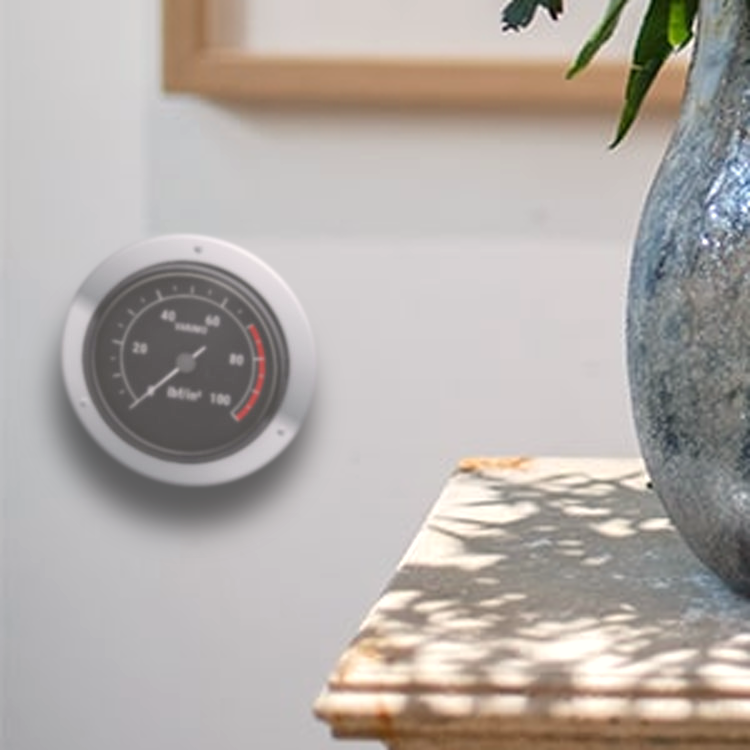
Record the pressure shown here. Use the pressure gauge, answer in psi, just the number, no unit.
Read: 0
